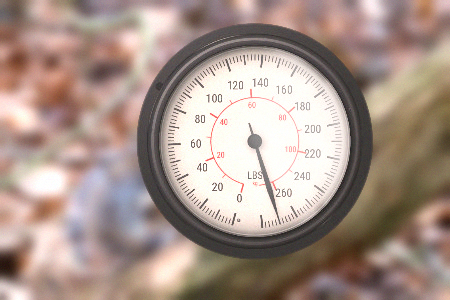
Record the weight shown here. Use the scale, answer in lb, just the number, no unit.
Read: 270
